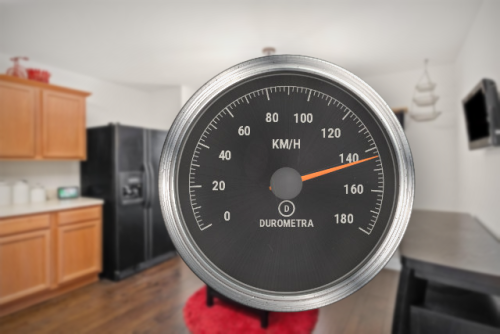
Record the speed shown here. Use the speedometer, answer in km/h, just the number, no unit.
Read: 144
